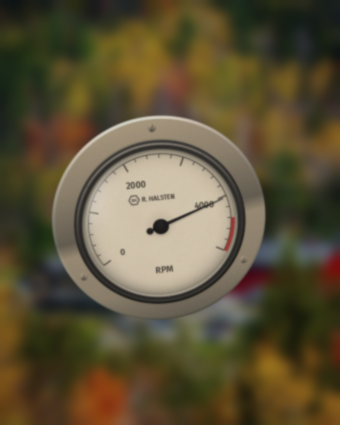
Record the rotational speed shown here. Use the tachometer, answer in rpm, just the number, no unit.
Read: 4000
